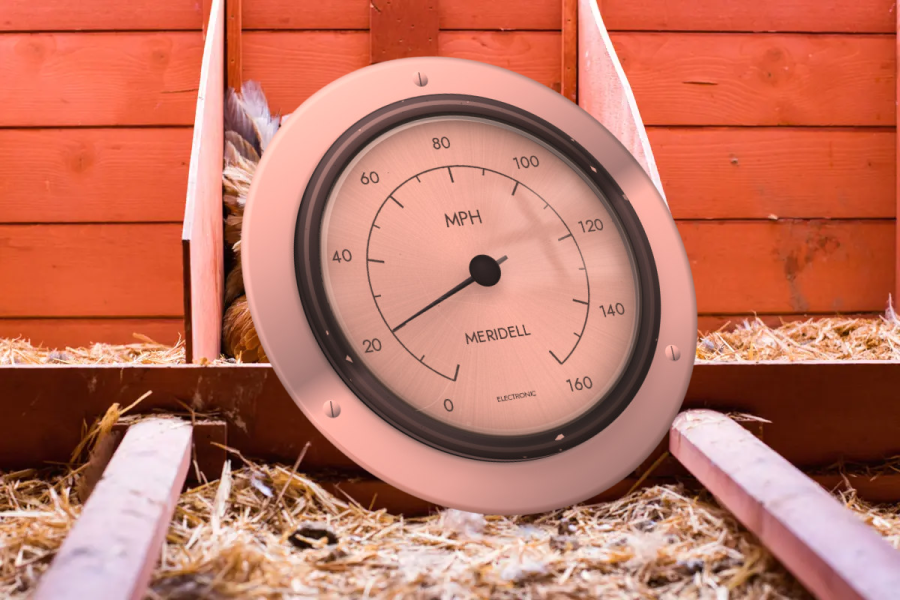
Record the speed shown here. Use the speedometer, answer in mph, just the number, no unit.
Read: 20
